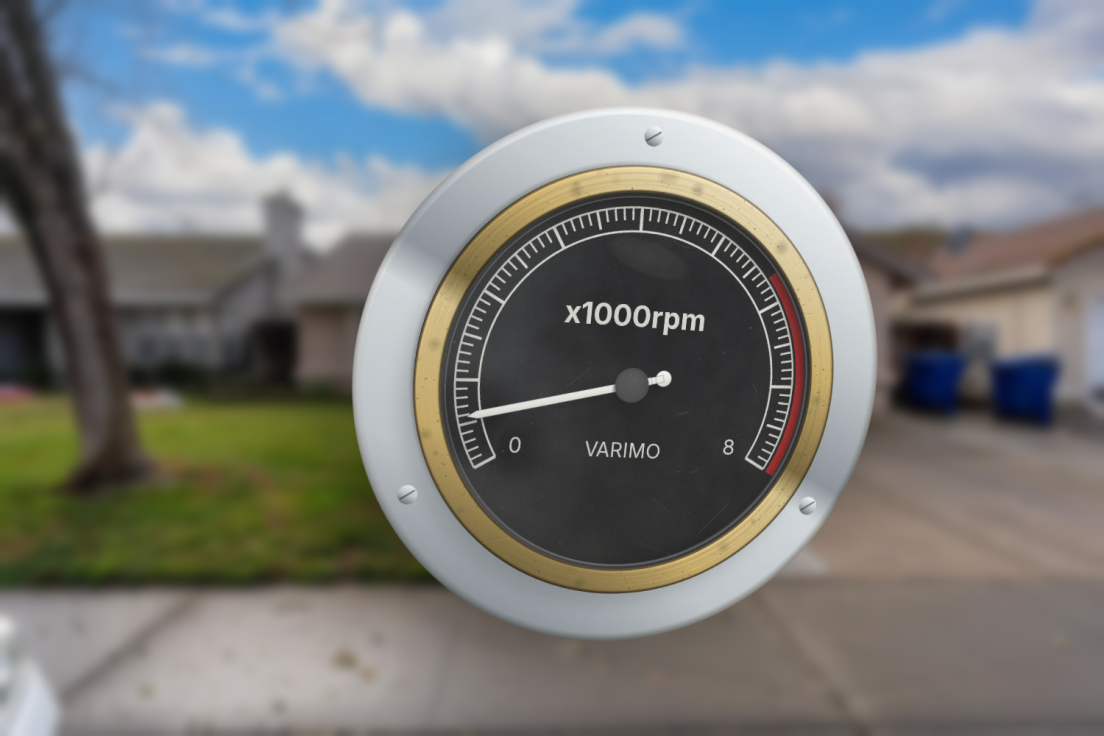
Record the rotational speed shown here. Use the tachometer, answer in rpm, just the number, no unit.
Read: 600
